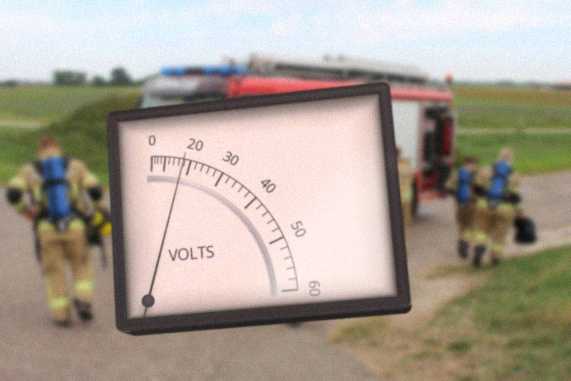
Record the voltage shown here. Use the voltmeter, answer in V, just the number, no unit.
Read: 18
